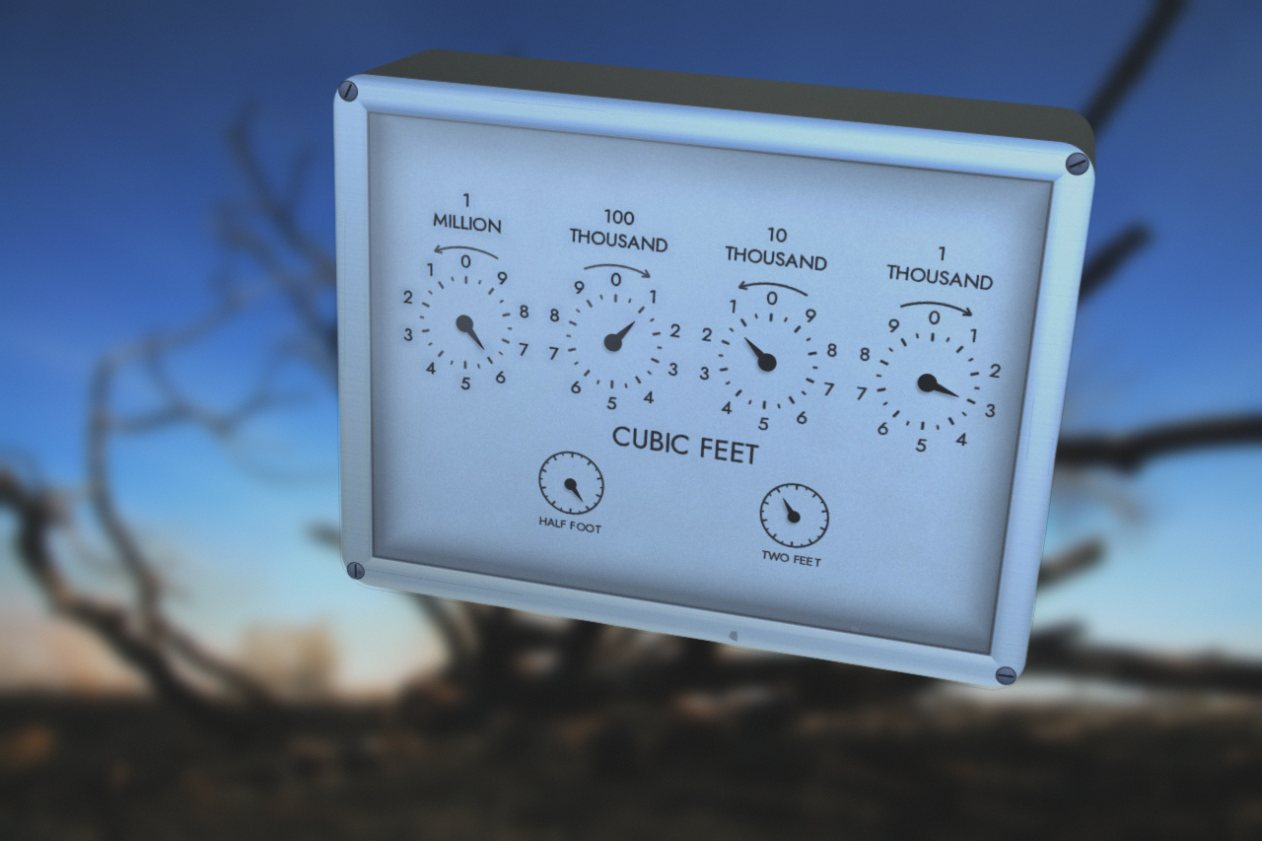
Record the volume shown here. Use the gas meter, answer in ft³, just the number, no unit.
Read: 611300
